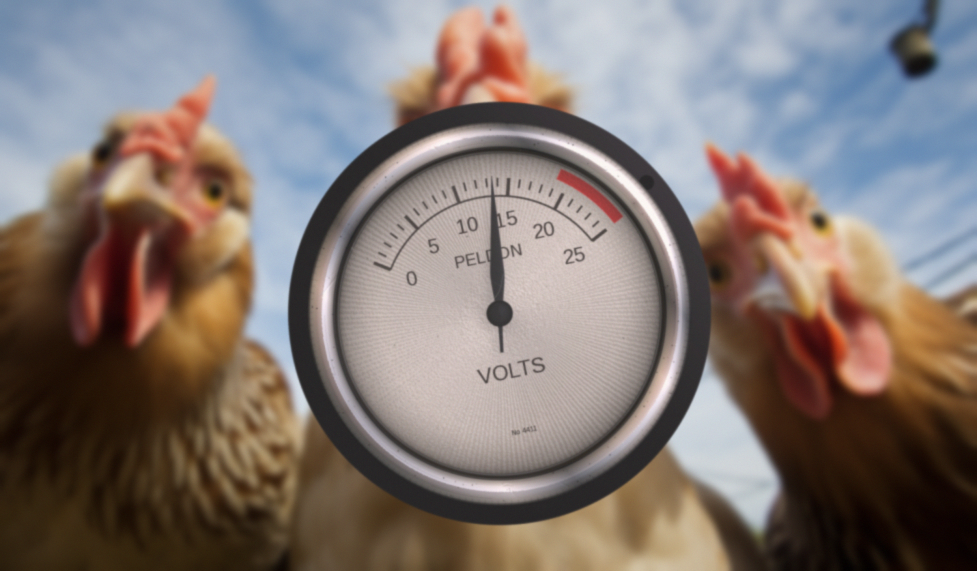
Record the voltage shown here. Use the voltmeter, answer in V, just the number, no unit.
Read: 13.5
